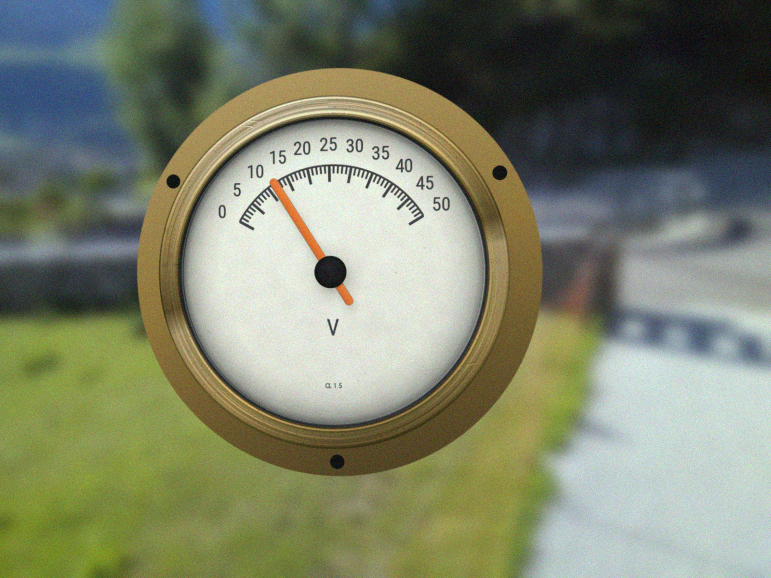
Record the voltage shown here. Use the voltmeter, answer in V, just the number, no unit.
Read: 12
